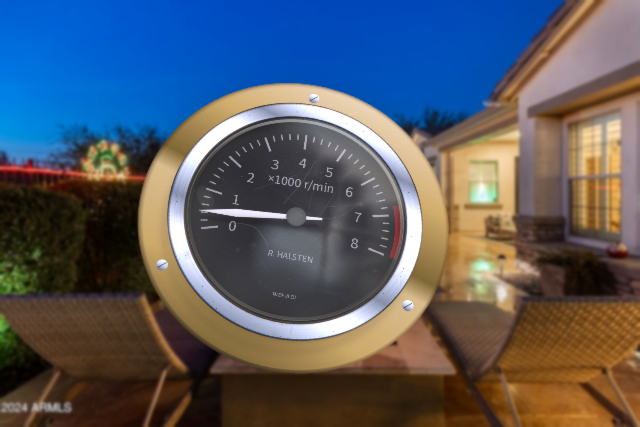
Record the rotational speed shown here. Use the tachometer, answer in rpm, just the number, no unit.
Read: 400
